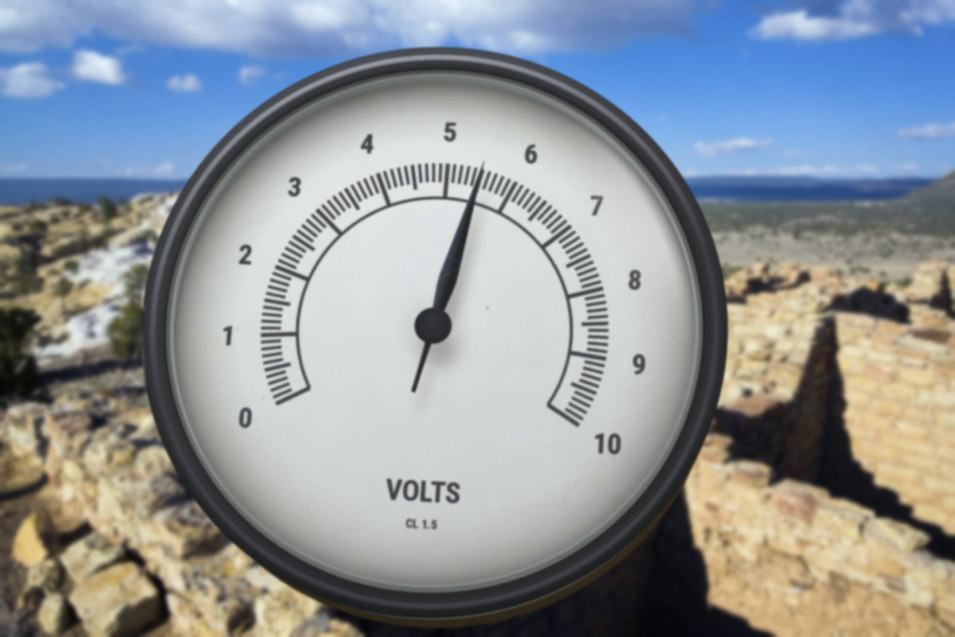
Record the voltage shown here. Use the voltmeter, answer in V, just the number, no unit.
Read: 5.5
